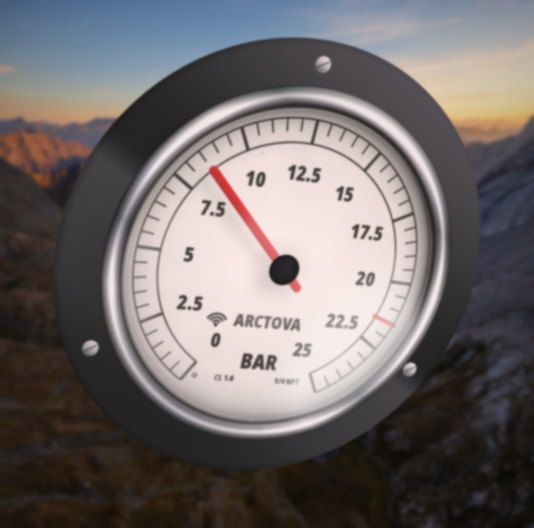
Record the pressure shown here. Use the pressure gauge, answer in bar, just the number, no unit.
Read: 8.5
